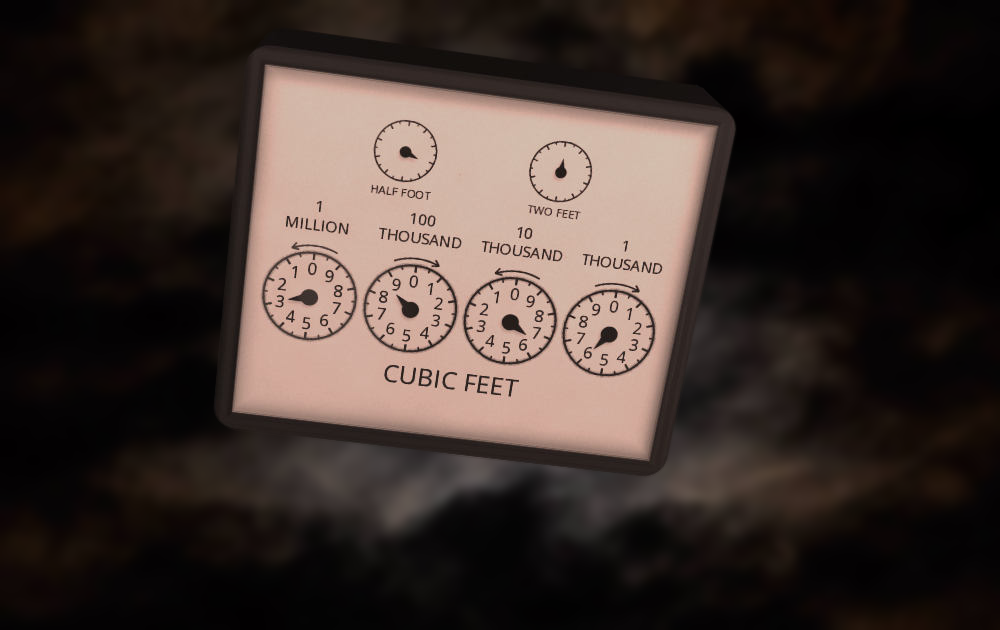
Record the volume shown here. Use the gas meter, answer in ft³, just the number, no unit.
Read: 286600
